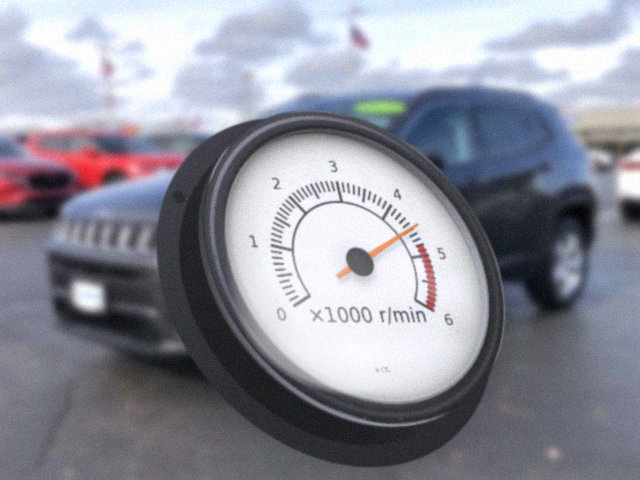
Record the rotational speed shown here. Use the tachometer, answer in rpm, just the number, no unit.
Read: 4500
